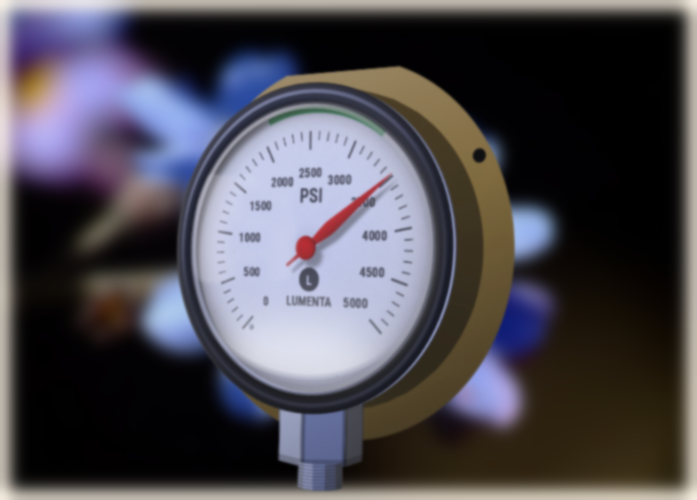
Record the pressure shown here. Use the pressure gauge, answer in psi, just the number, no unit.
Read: 3500
